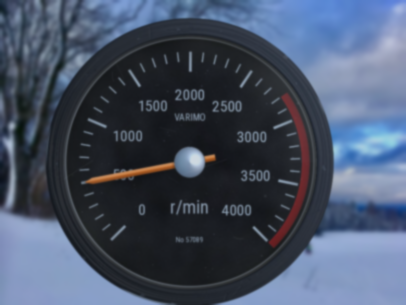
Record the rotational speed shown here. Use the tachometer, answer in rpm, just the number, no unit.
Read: 500
